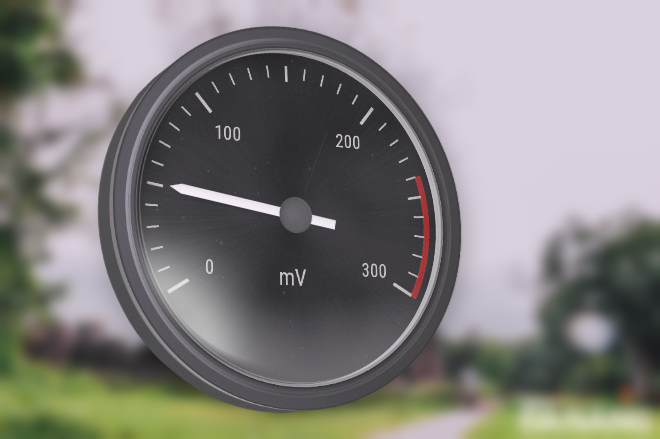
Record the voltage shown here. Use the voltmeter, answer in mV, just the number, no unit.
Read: 50
